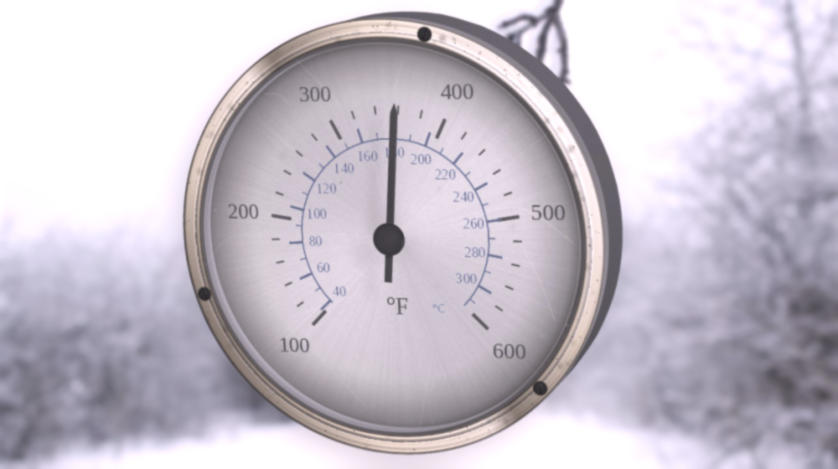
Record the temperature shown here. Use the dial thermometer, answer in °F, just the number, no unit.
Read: 360
